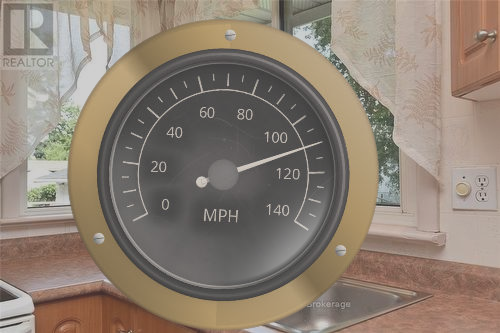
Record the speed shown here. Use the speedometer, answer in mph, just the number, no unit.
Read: 110
